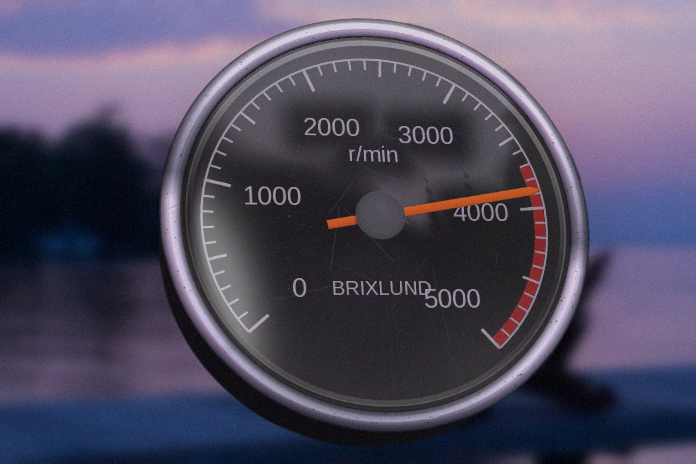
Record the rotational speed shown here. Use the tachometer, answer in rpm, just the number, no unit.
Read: 3900
